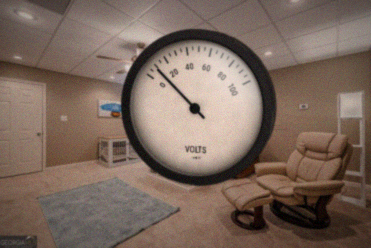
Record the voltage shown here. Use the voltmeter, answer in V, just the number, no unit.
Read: 10
